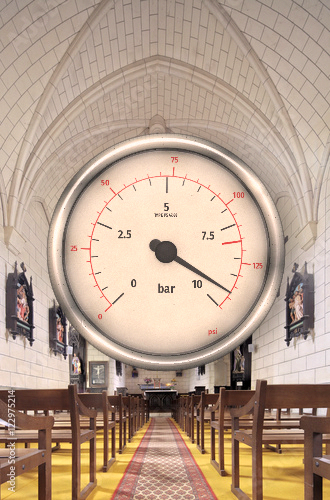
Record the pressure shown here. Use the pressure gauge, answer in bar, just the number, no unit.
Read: 9.5
